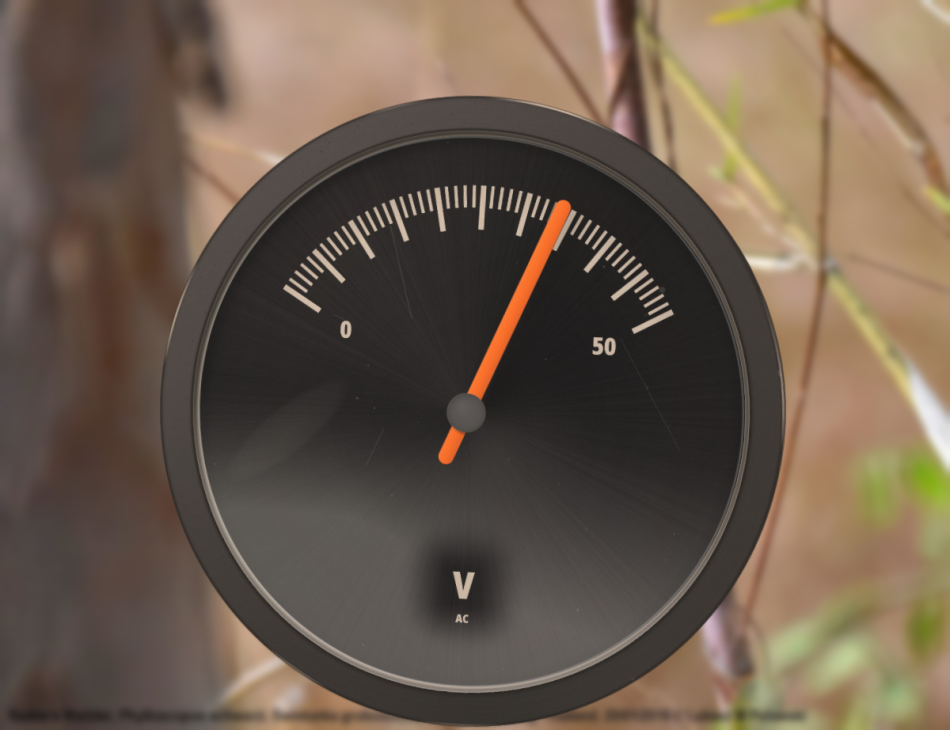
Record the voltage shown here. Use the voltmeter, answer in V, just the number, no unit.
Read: 34
